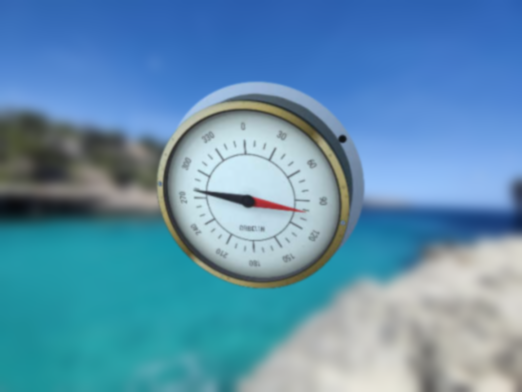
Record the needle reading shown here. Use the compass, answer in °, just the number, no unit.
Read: 100
